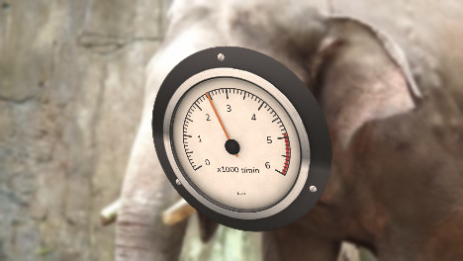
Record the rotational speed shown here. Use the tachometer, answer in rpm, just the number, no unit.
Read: 2500
